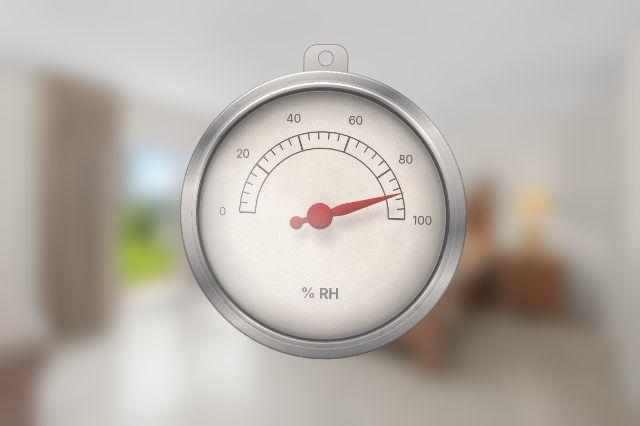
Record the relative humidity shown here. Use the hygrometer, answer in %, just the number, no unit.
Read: 90
